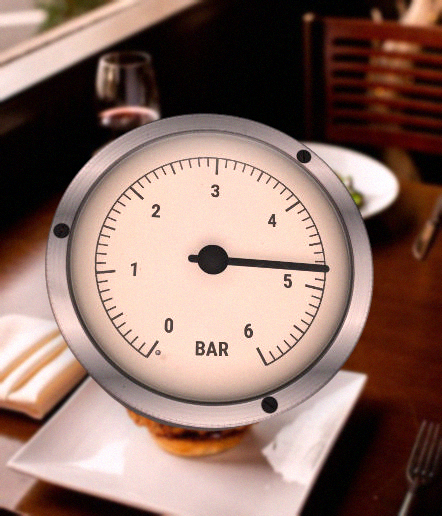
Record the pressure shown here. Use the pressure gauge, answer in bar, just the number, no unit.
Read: 4.8
